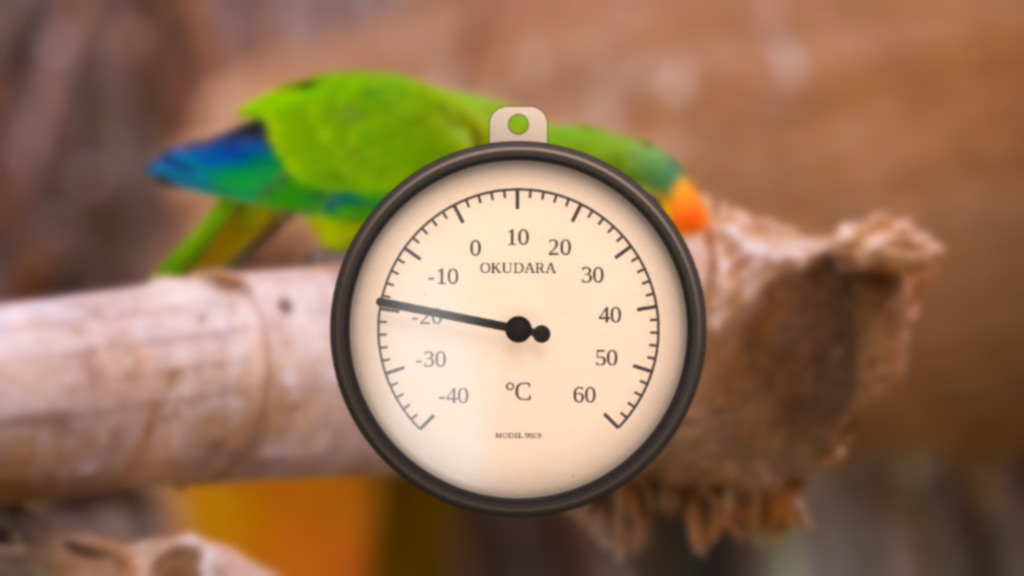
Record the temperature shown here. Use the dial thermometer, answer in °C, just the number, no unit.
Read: -19
